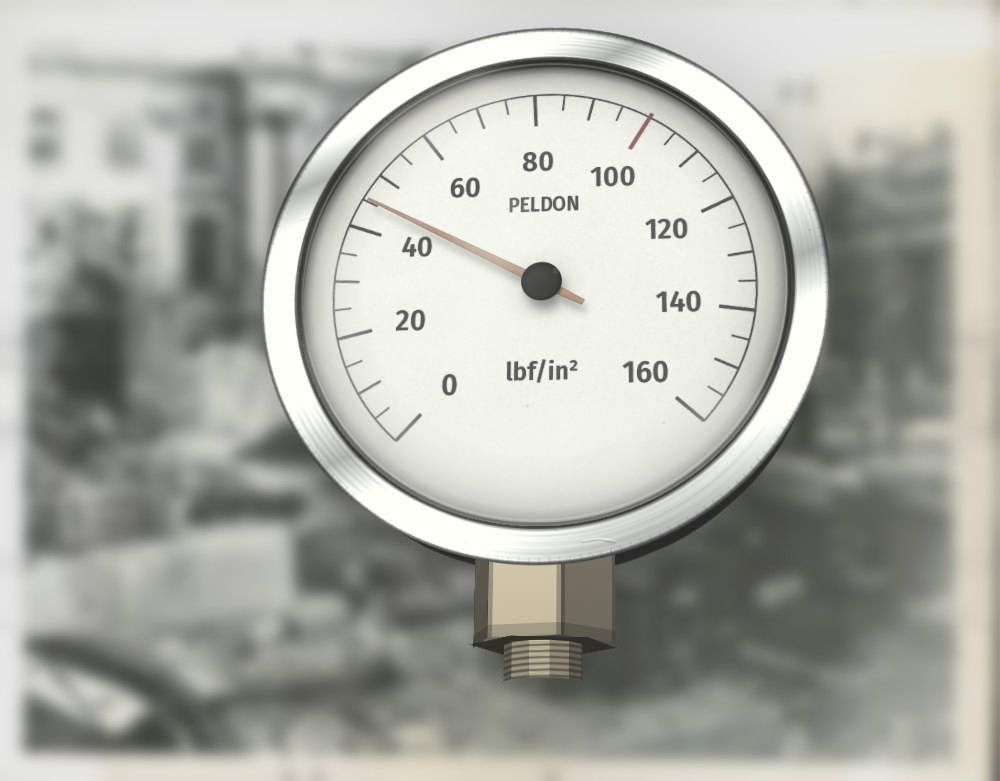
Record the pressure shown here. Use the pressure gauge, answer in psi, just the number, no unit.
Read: 45
